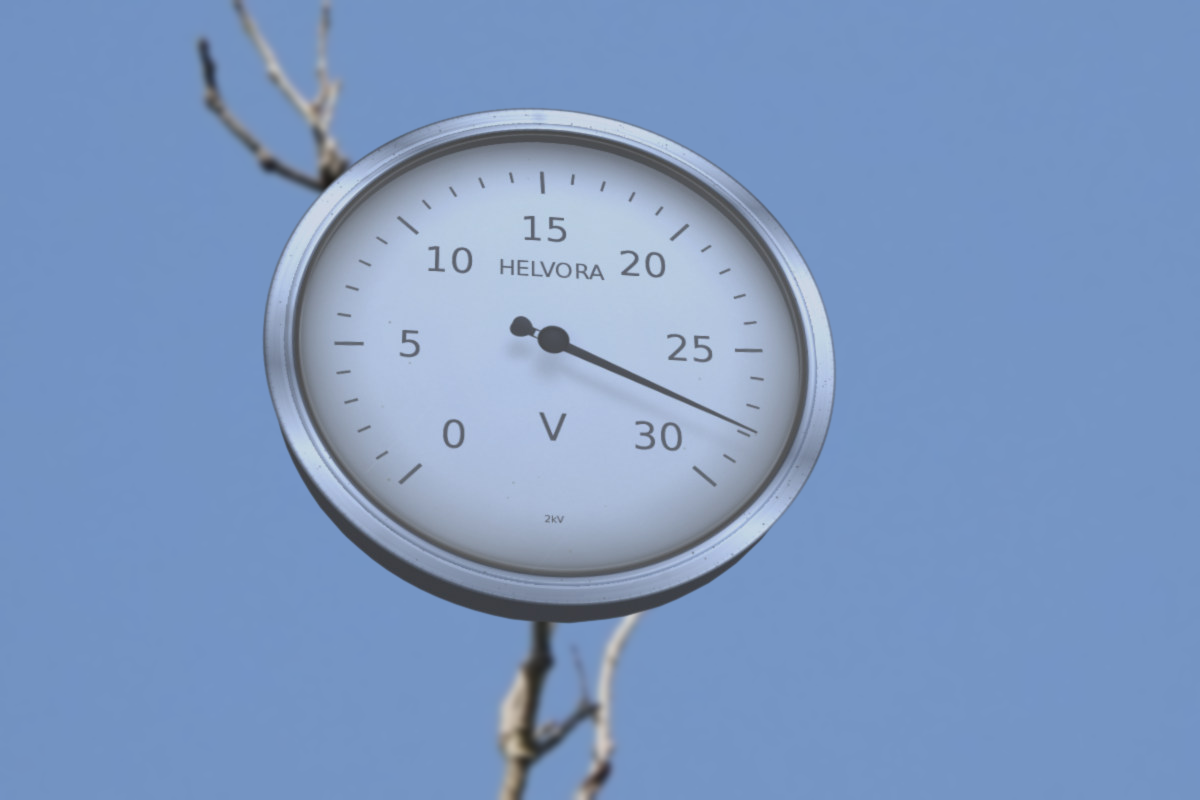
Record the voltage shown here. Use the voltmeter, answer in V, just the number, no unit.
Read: 28
